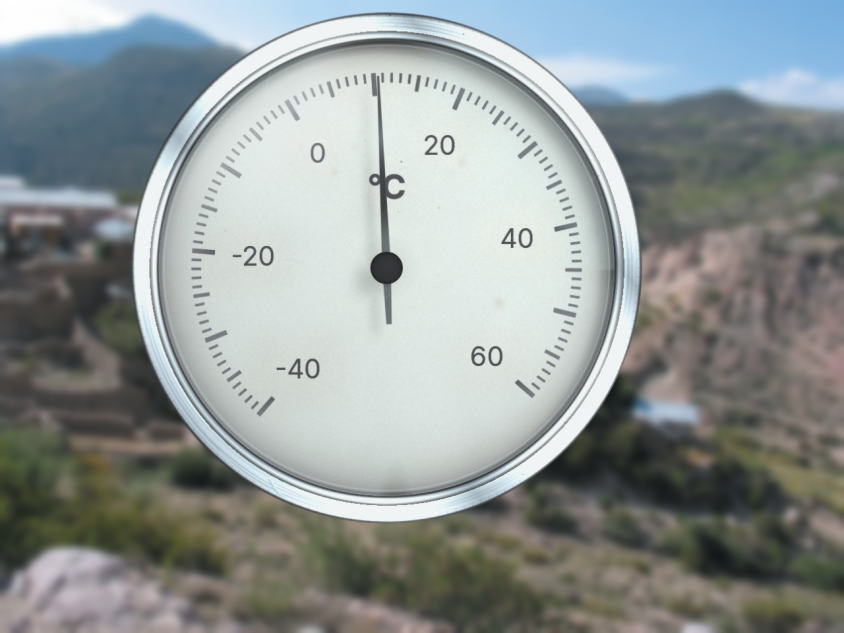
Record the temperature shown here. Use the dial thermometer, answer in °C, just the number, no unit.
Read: 10.5
